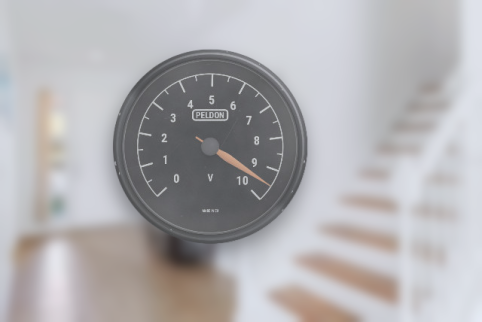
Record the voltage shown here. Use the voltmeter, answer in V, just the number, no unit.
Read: 9.5
